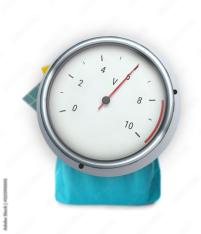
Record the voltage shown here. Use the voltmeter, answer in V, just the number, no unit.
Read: 6
